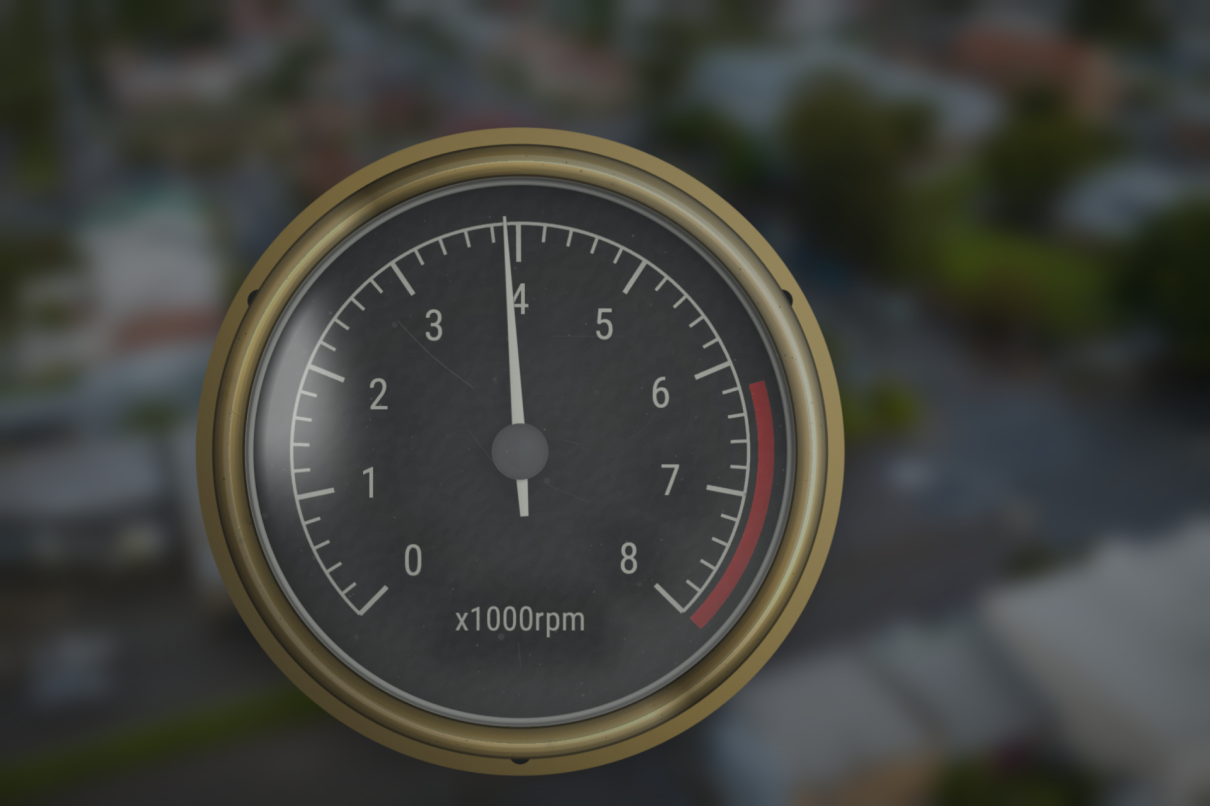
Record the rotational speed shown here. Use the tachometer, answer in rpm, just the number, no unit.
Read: 3900
